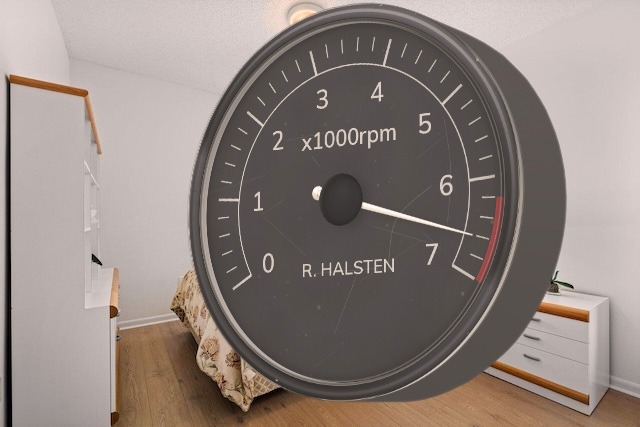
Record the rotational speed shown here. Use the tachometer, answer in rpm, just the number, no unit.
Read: 6600
